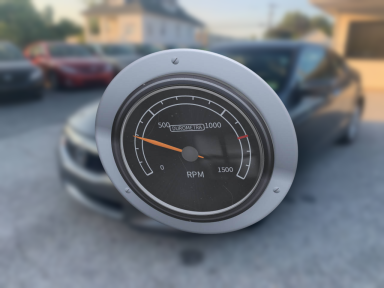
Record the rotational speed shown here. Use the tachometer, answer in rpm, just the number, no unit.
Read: 300
